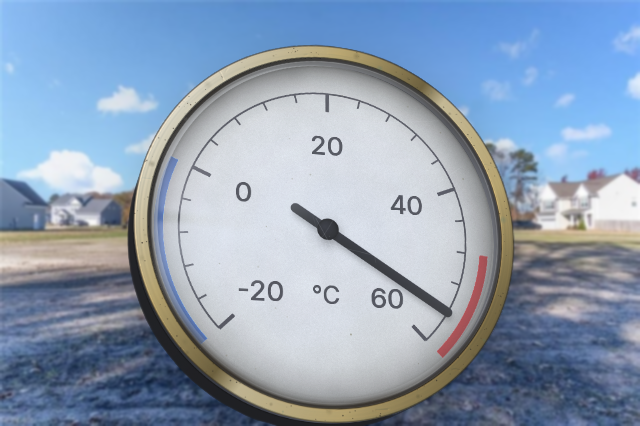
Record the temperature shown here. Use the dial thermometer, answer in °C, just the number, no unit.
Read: 56
